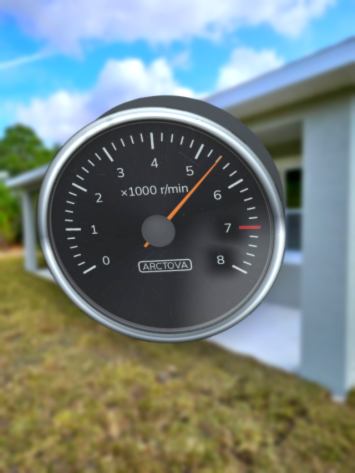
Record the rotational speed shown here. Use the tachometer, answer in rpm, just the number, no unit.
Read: 5400
